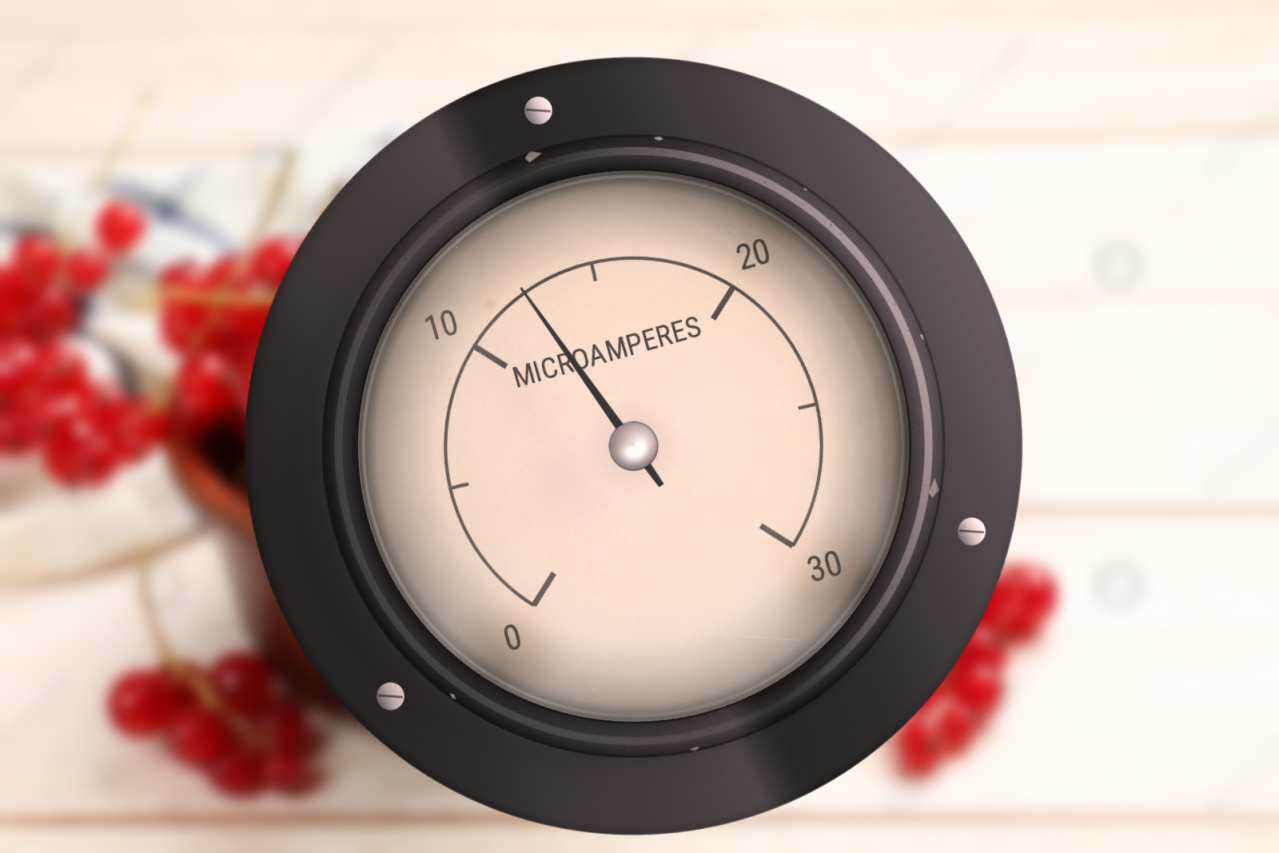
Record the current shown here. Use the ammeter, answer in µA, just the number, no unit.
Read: 12.5
